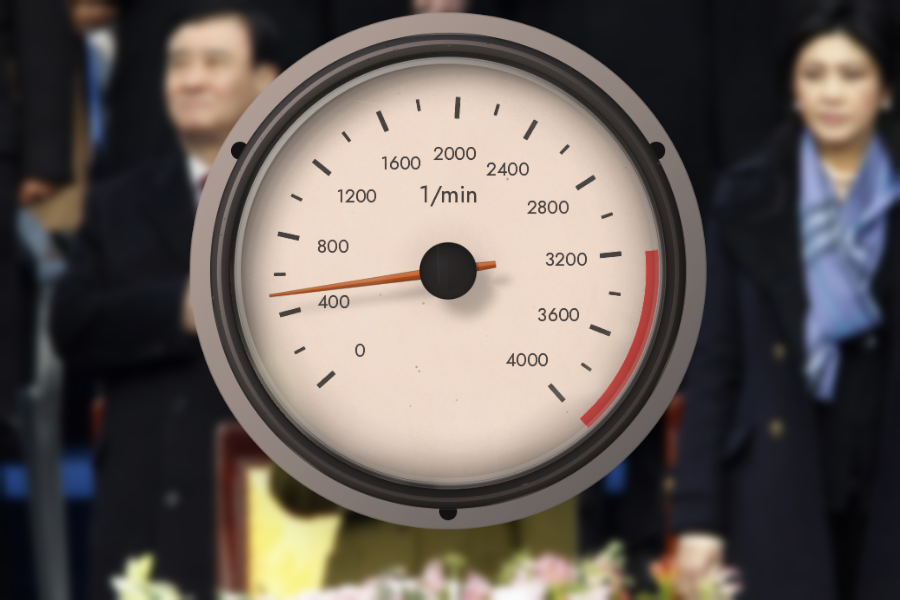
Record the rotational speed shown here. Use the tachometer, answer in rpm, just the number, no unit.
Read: 500
